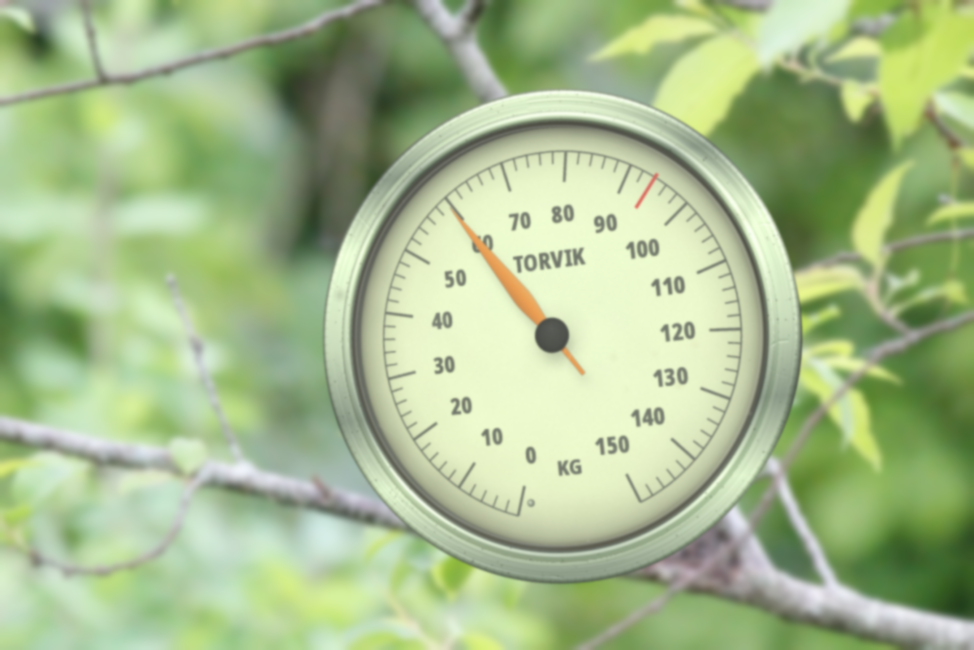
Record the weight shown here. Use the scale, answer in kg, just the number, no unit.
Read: 60
